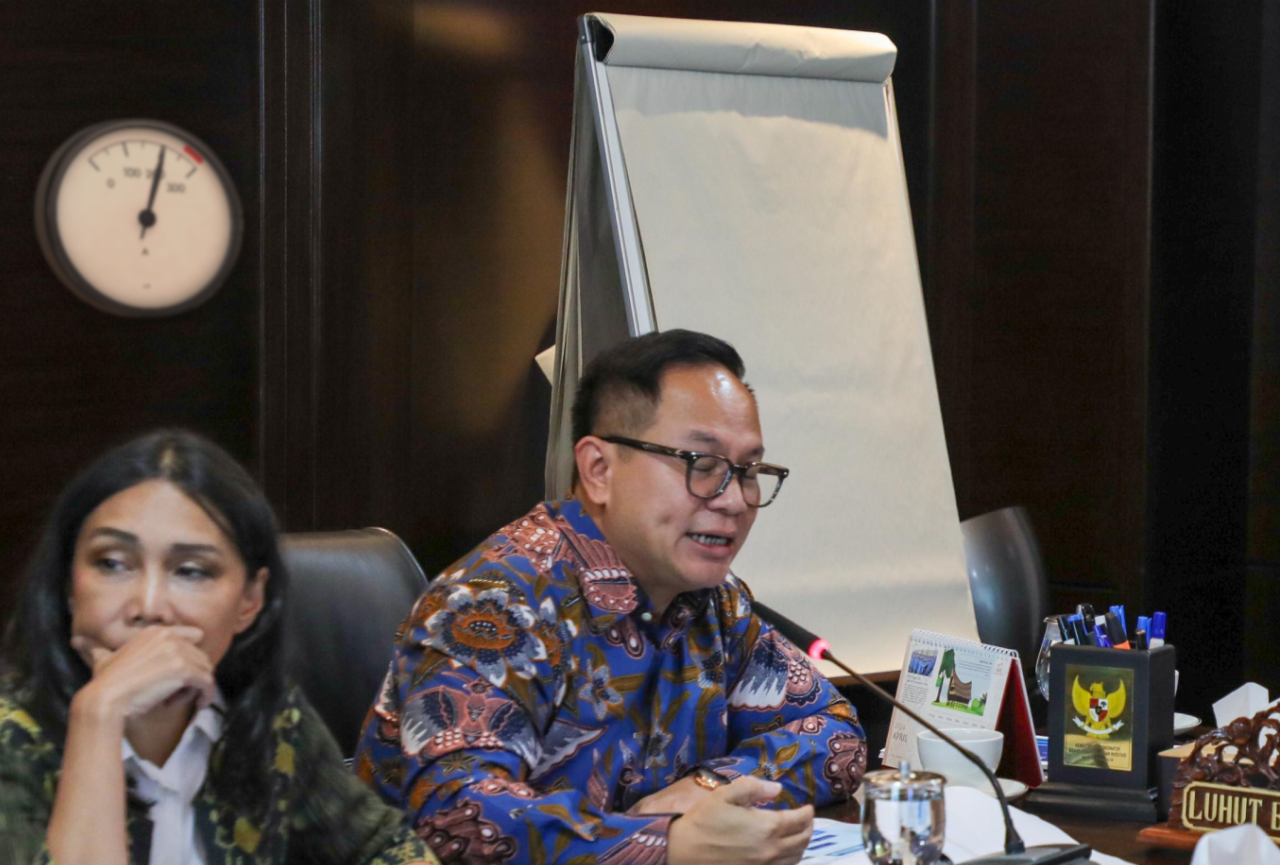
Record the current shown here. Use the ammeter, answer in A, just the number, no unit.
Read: 200
